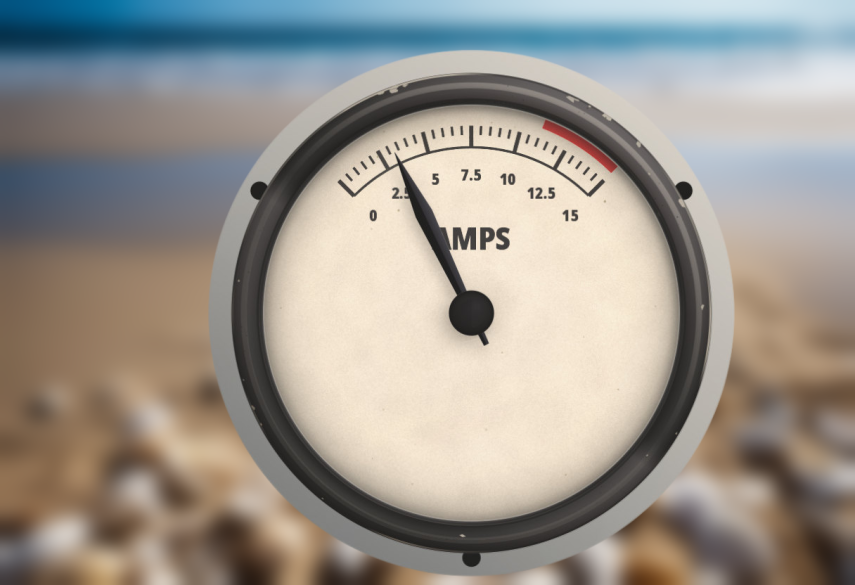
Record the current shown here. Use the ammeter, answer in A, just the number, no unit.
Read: 3.25
